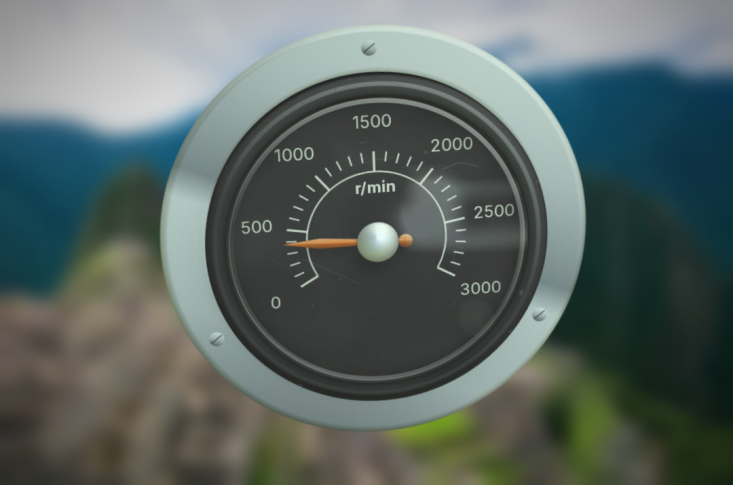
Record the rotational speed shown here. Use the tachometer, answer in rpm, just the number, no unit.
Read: 400
